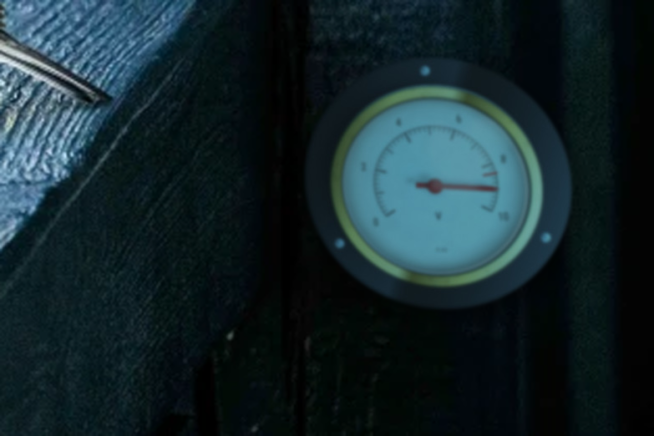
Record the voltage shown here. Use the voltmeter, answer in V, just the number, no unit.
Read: 9
